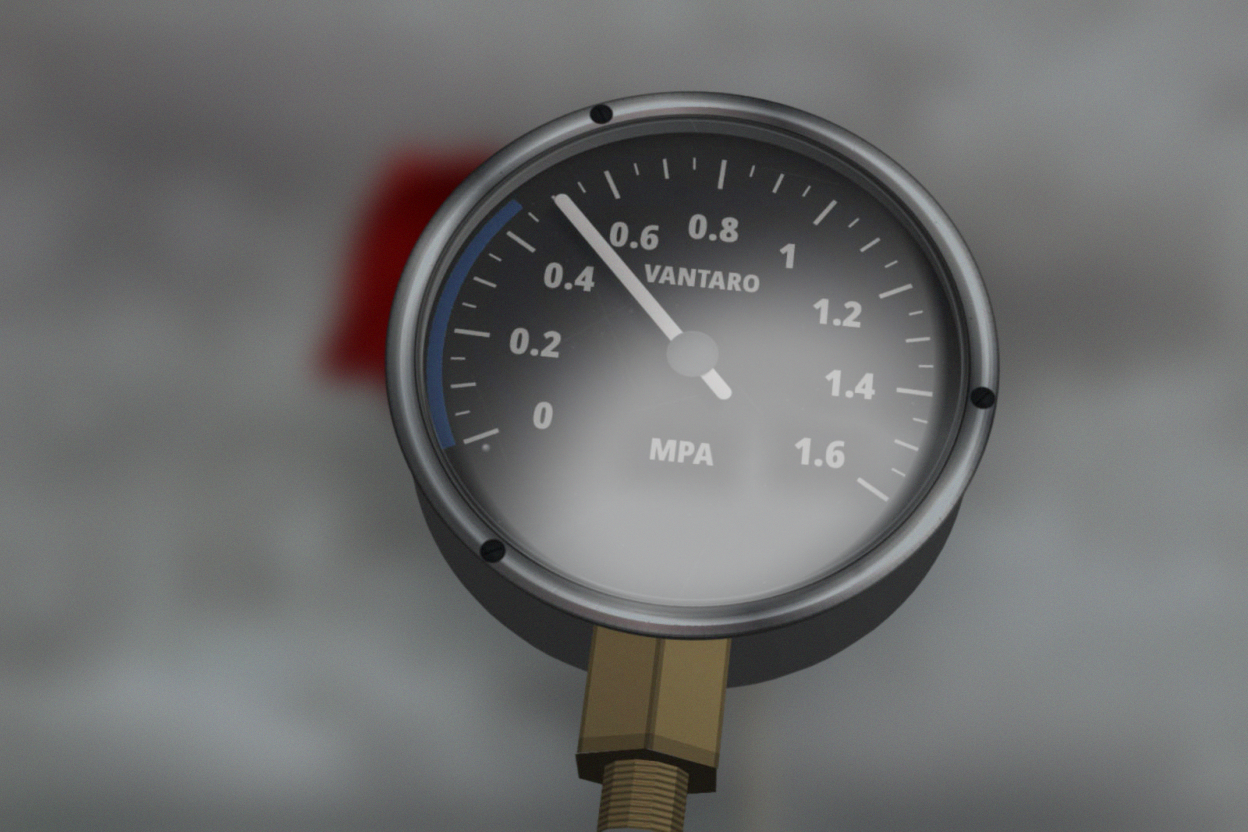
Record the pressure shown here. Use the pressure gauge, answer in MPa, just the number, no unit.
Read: 0.5
